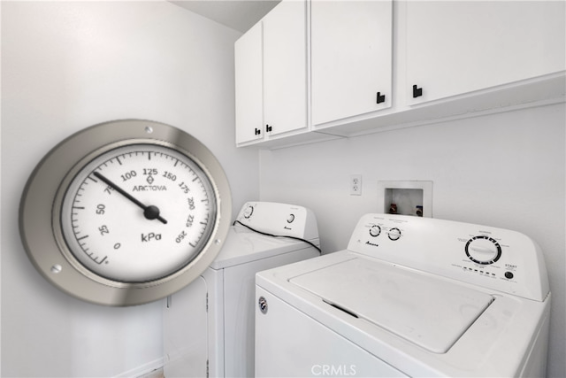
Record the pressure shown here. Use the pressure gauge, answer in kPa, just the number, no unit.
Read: 80
